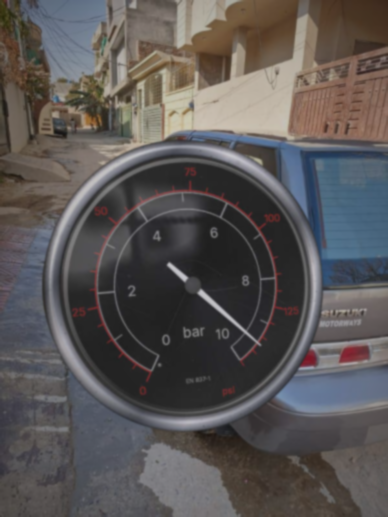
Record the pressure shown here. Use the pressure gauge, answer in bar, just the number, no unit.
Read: 9.5
